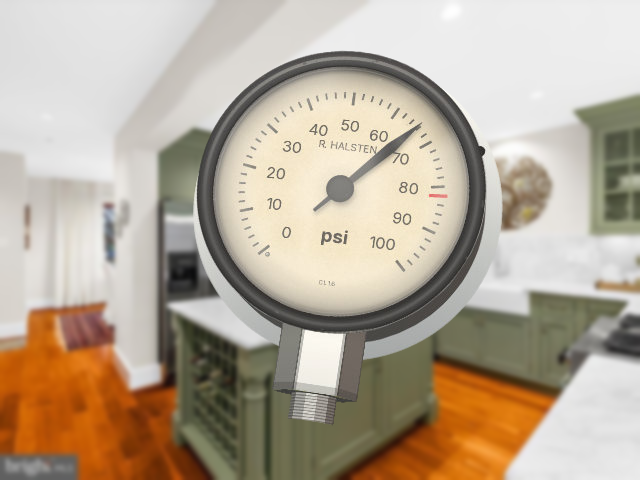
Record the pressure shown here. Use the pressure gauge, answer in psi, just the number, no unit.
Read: 66
